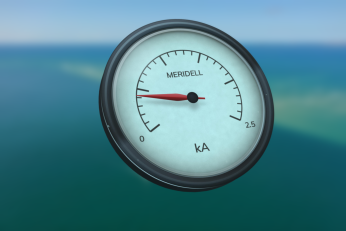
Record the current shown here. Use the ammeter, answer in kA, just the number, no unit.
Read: 0.4
